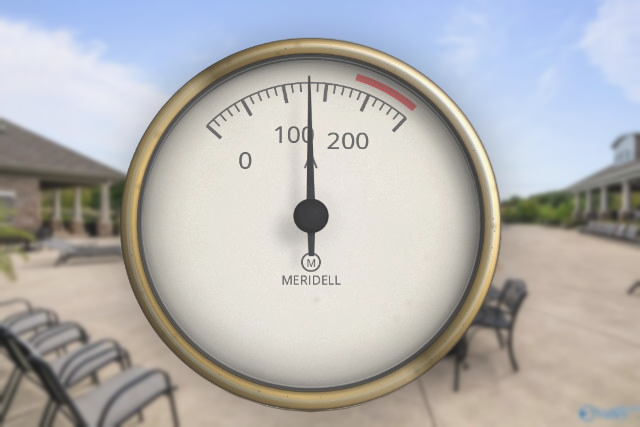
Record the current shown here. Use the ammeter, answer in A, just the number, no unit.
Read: 130
